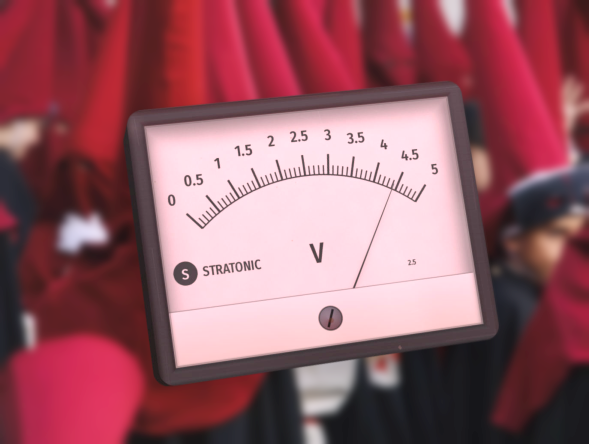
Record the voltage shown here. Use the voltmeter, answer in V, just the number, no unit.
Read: 4.4
